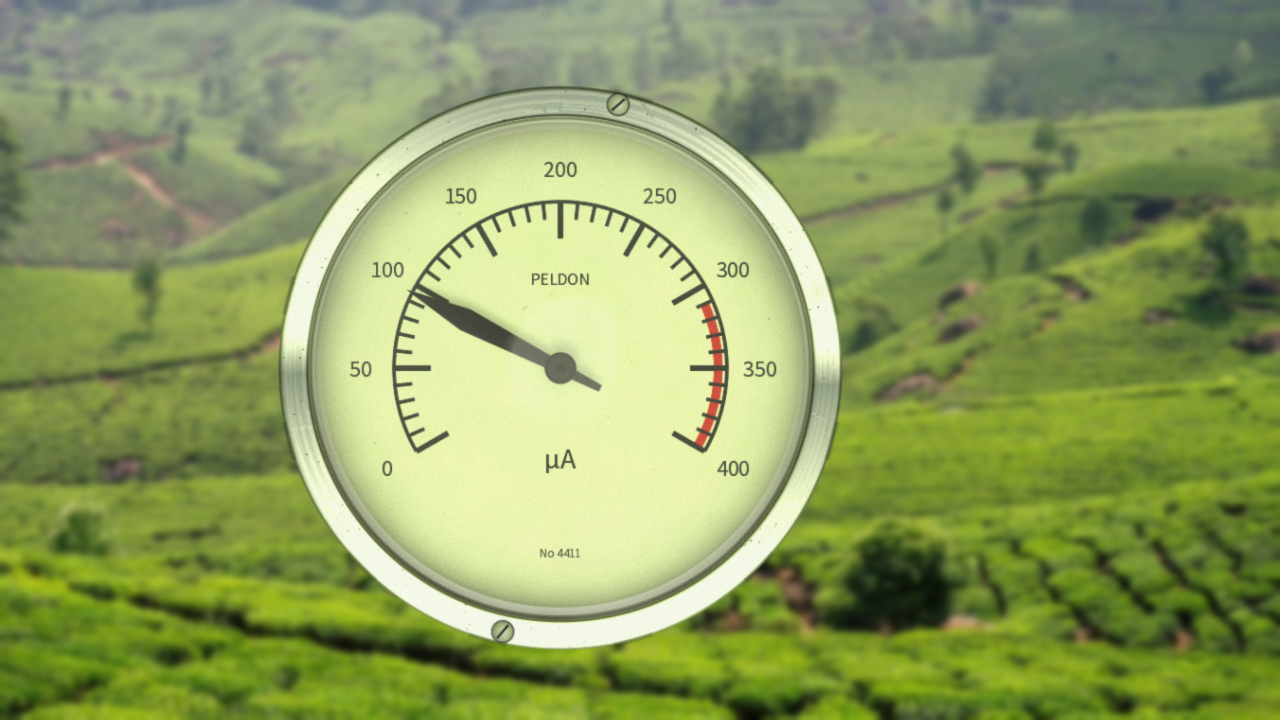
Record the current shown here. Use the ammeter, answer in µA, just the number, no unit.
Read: 95
